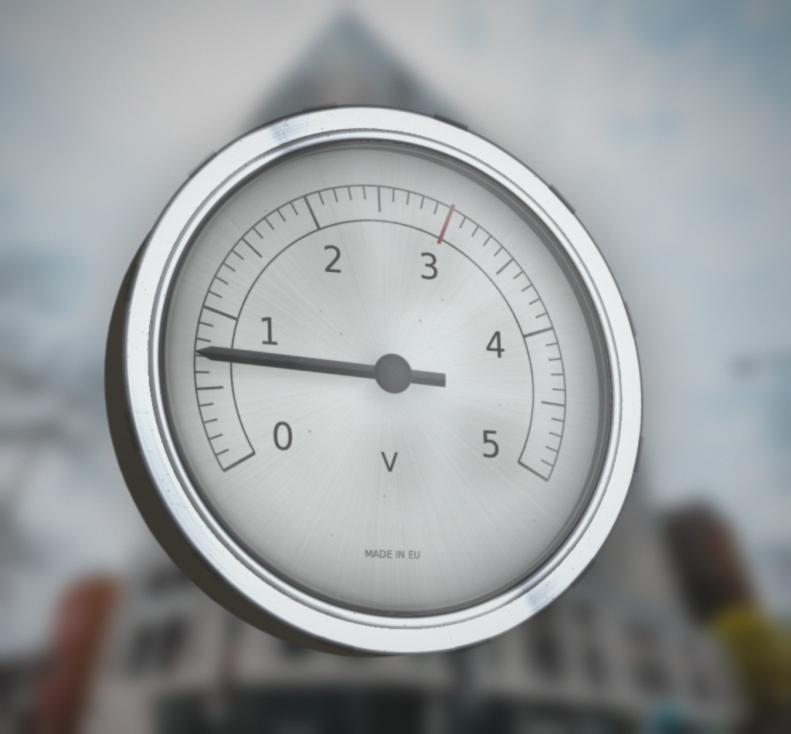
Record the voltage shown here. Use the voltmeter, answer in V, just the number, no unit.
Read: 0.7
